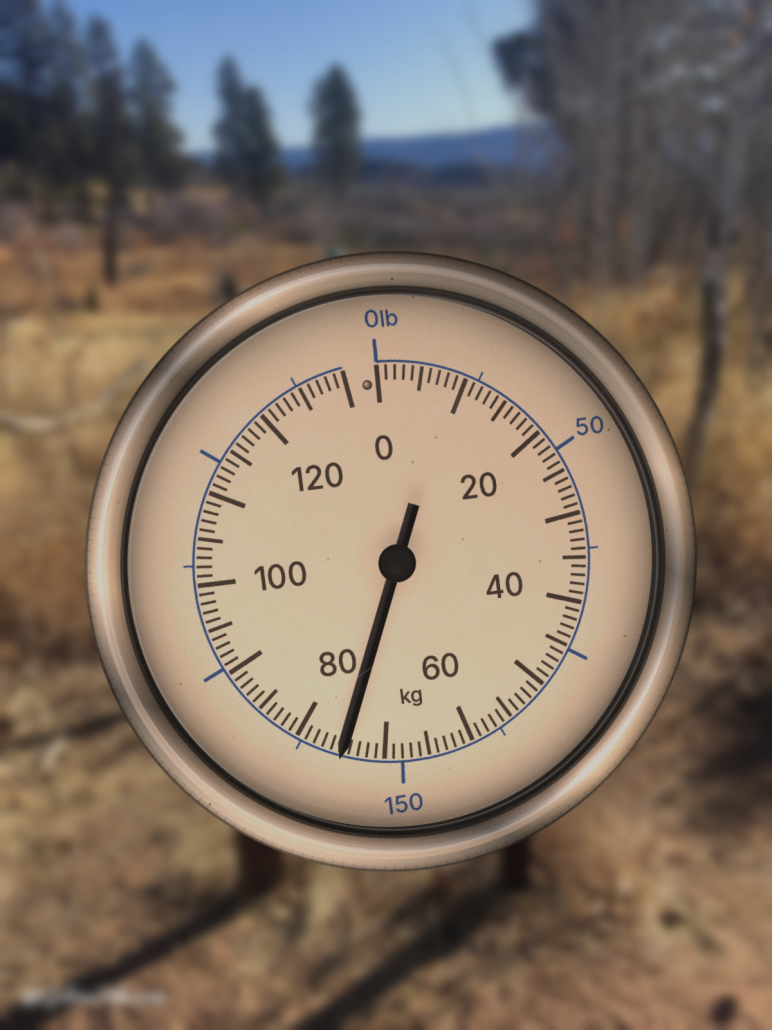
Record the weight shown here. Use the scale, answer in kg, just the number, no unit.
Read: 75
